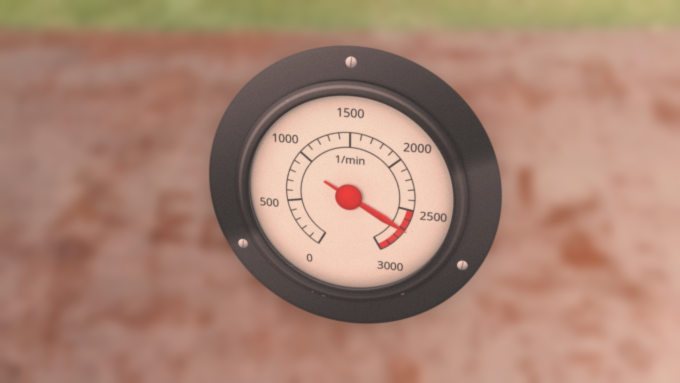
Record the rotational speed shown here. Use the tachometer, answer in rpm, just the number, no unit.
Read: 2700
